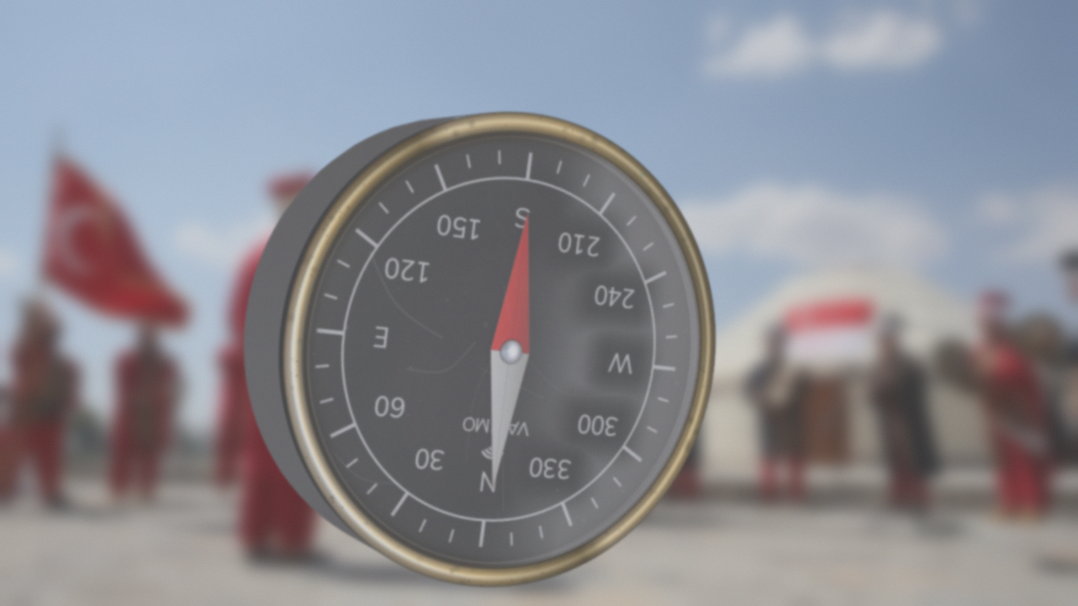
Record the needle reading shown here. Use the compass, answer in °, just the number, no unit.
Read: 180
